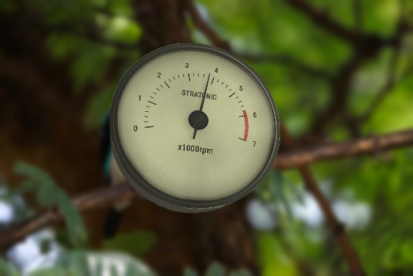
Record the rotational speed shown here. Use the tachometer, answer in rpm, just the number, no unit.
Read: 3800
